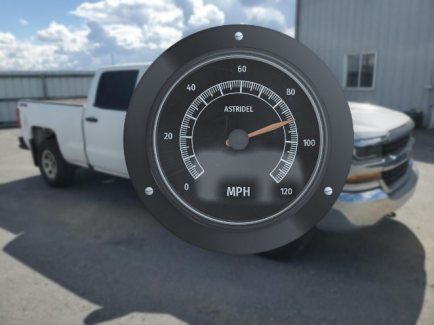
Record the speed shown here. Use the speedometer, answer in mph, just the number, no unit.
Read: 90
